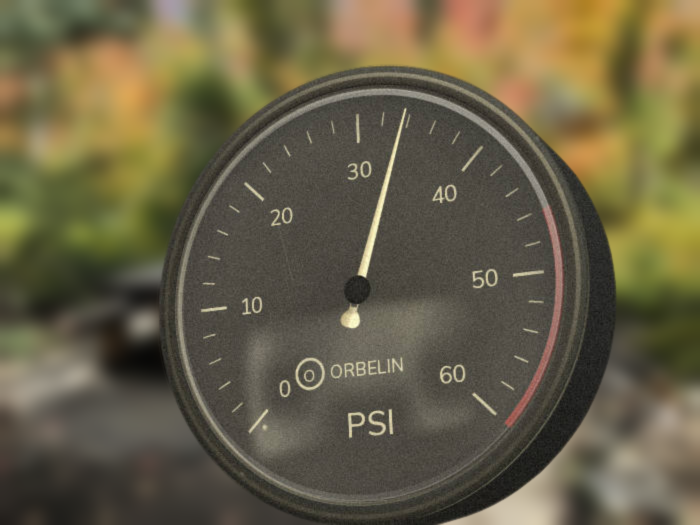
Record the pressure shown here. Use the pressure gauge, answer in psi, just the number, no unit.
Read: 34
